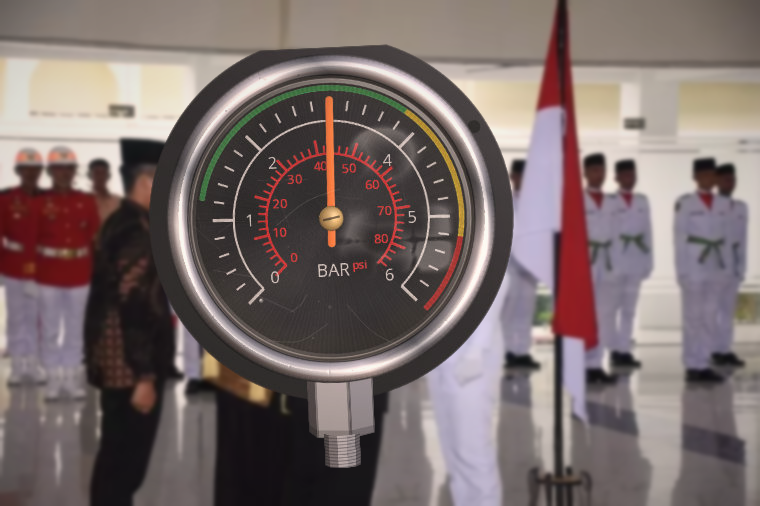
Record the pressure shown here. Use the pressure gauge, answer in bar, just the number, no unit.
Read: 3
